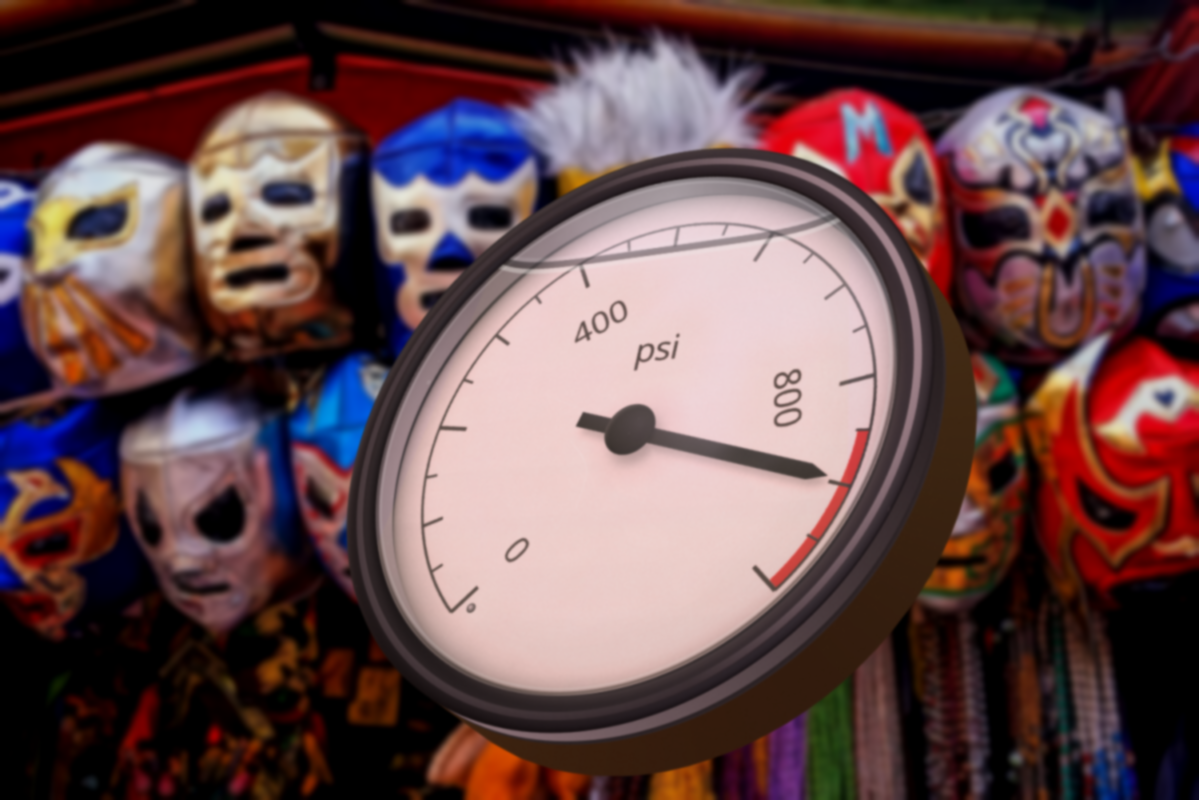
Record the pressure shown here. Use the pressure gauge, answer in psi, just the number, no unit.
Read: 900
